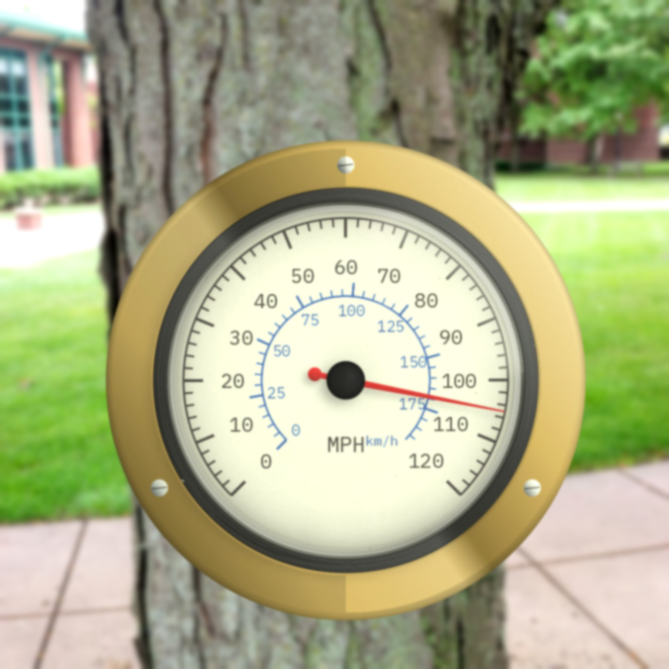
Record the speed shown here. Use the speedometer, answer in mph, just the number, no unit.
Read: 105
